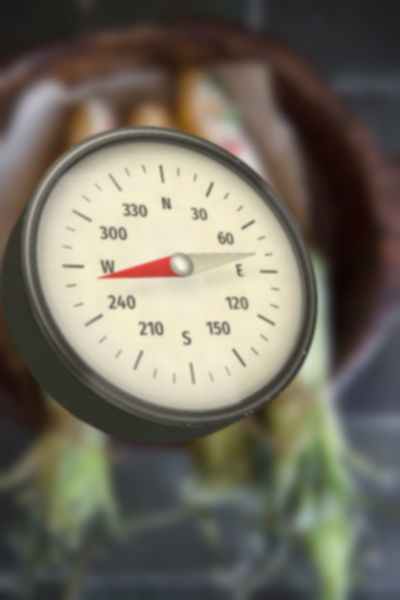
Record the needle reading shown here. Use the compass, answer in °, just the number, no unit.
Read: 260
